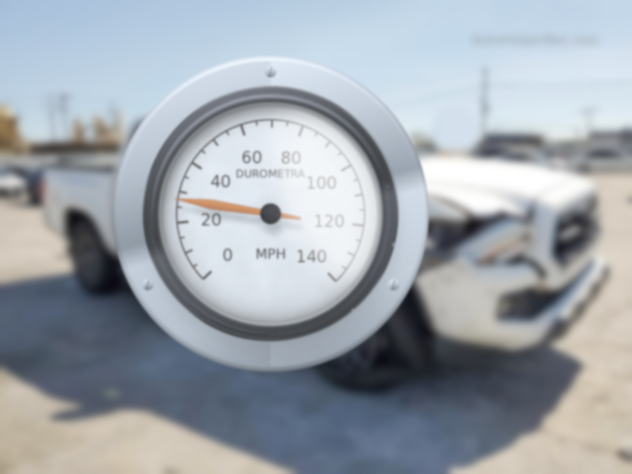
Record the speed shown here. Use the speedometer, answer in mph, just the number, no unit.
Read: 27.5
